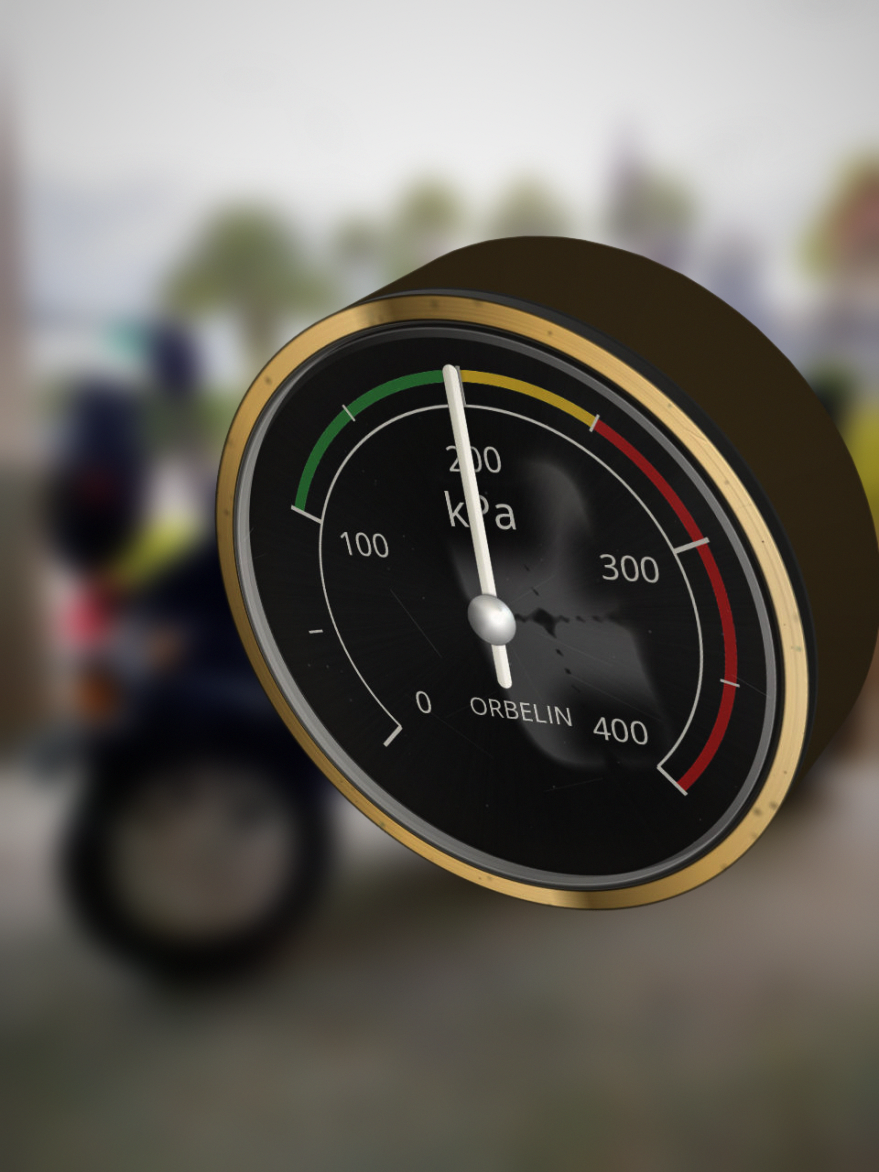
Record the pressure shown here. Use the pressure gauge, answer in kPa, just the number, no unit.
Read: 200
